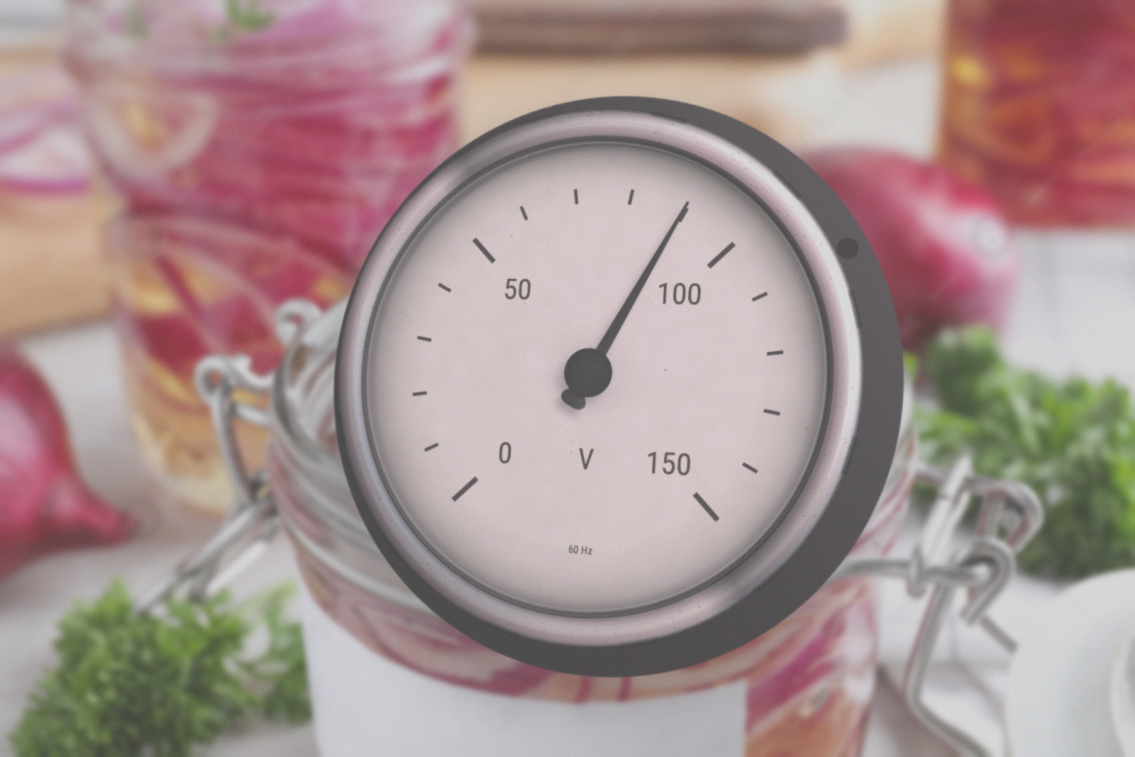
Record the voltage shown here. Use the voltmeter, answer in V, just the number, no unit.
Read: 90
